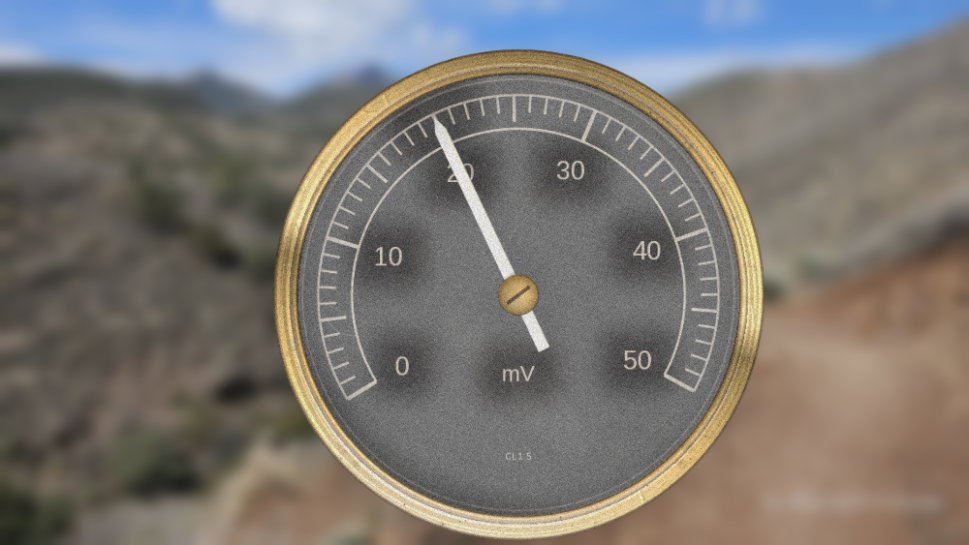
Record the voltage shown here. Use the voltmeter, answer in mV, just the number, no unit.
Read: 20
